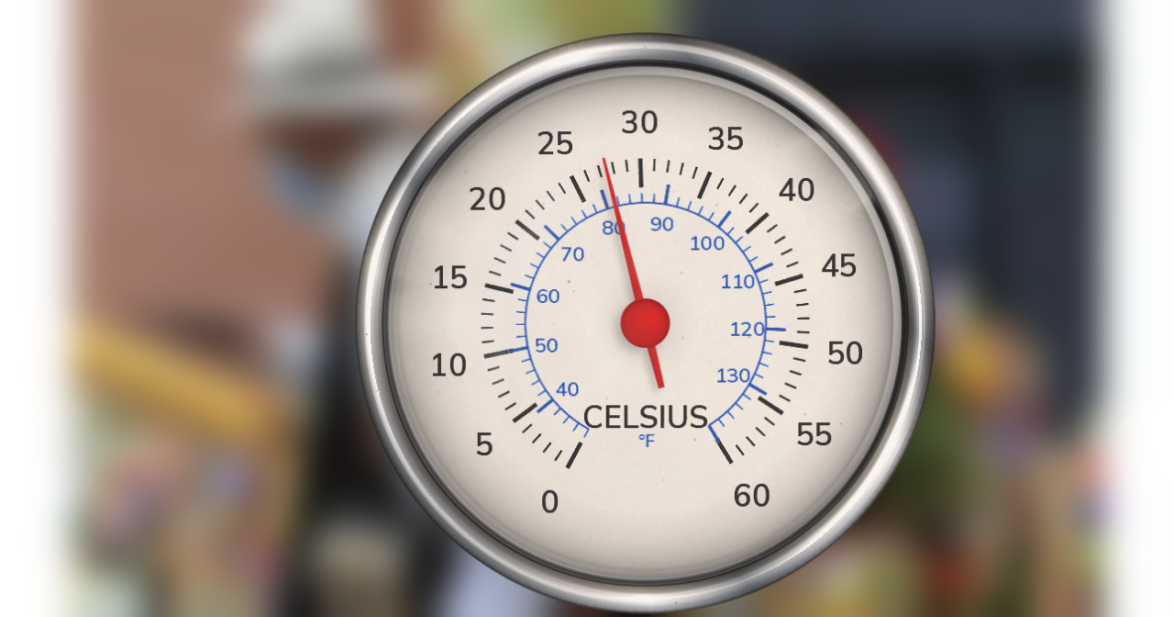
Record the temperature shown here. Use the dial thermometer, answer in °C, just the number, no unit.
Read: 27.5
